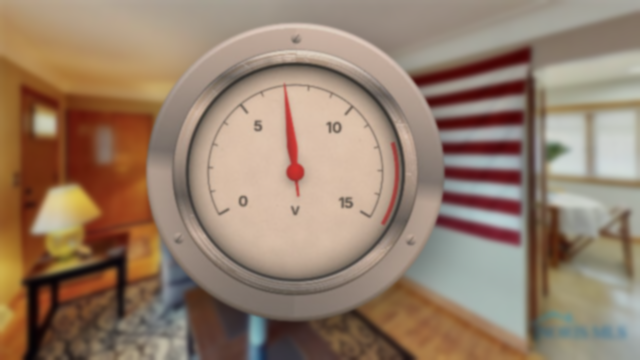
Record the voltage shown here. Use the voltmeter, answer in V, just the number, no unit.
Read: 7
